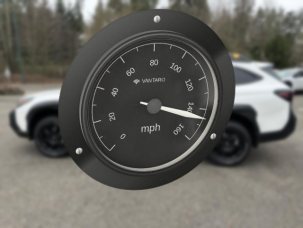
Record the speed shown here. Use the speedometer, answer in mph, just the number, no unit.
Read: 145
